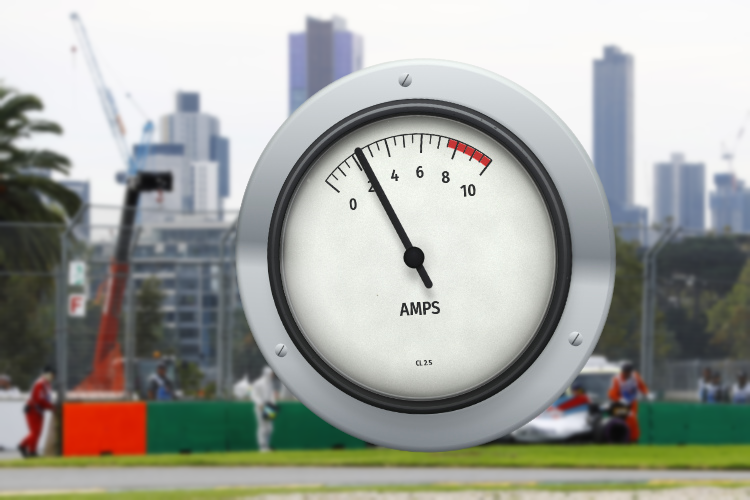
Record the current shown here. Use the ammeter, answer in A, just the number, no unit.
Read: 2.5
